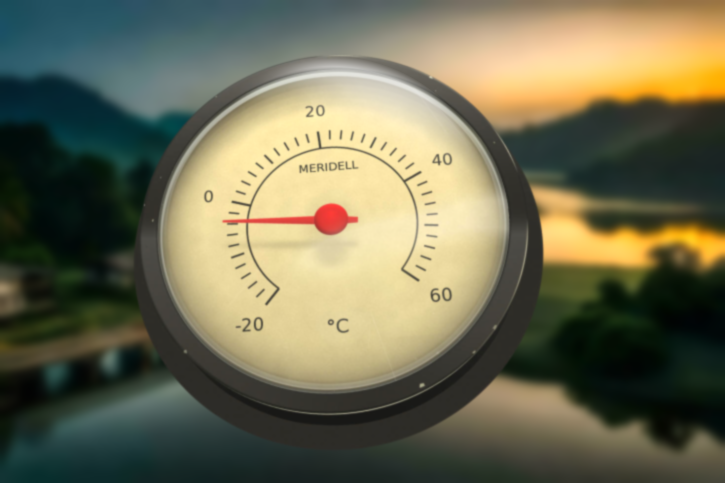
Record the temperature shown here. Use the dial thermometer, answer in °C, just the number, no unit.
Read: -4
